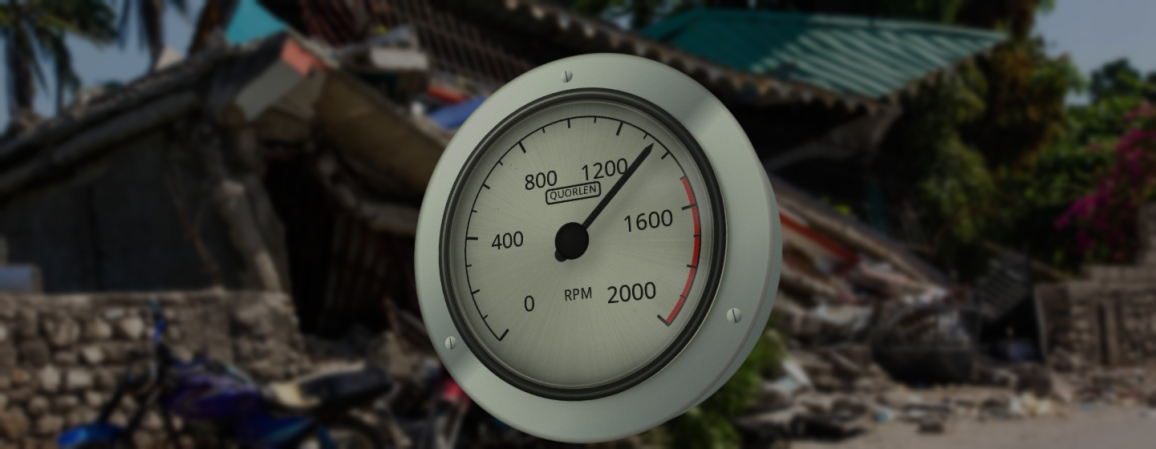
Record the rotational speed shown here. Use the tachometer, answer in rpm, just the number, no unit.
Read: 1350
